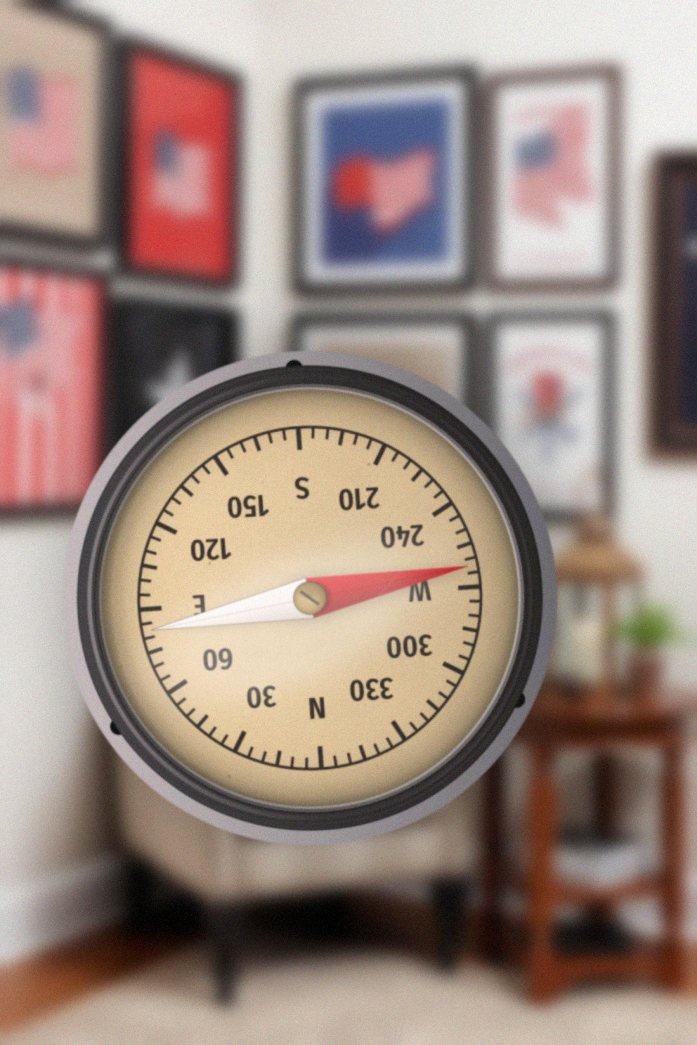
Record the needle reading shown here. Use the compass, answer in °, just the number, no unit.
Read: 262.5
